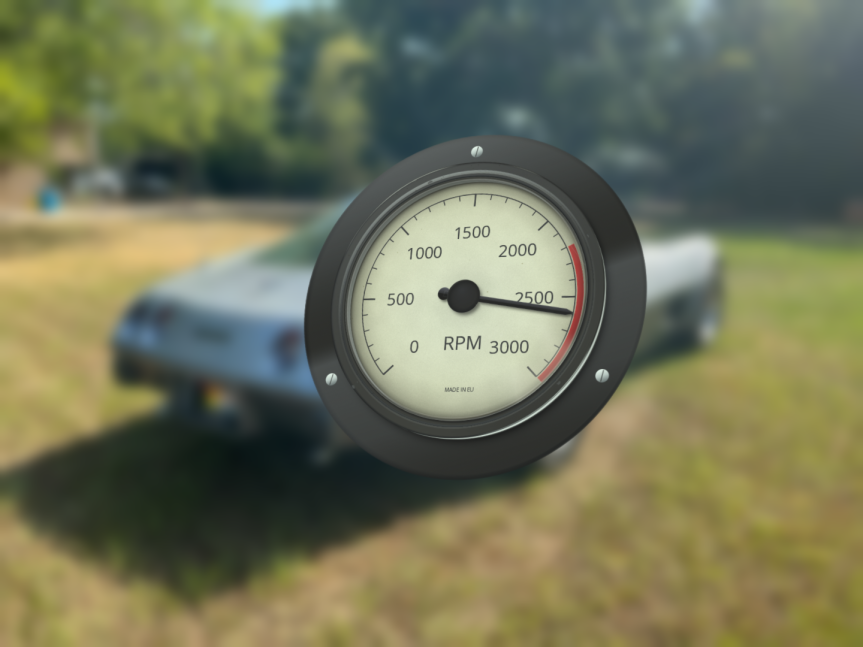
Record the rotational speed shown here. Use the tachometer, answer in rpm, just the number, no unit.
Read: 2600
